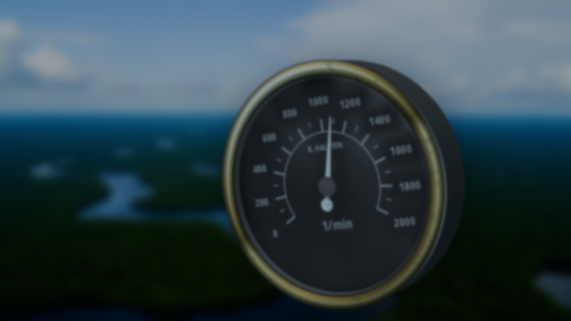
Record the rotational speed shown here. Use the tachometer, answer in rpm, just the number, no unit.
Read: 1100
